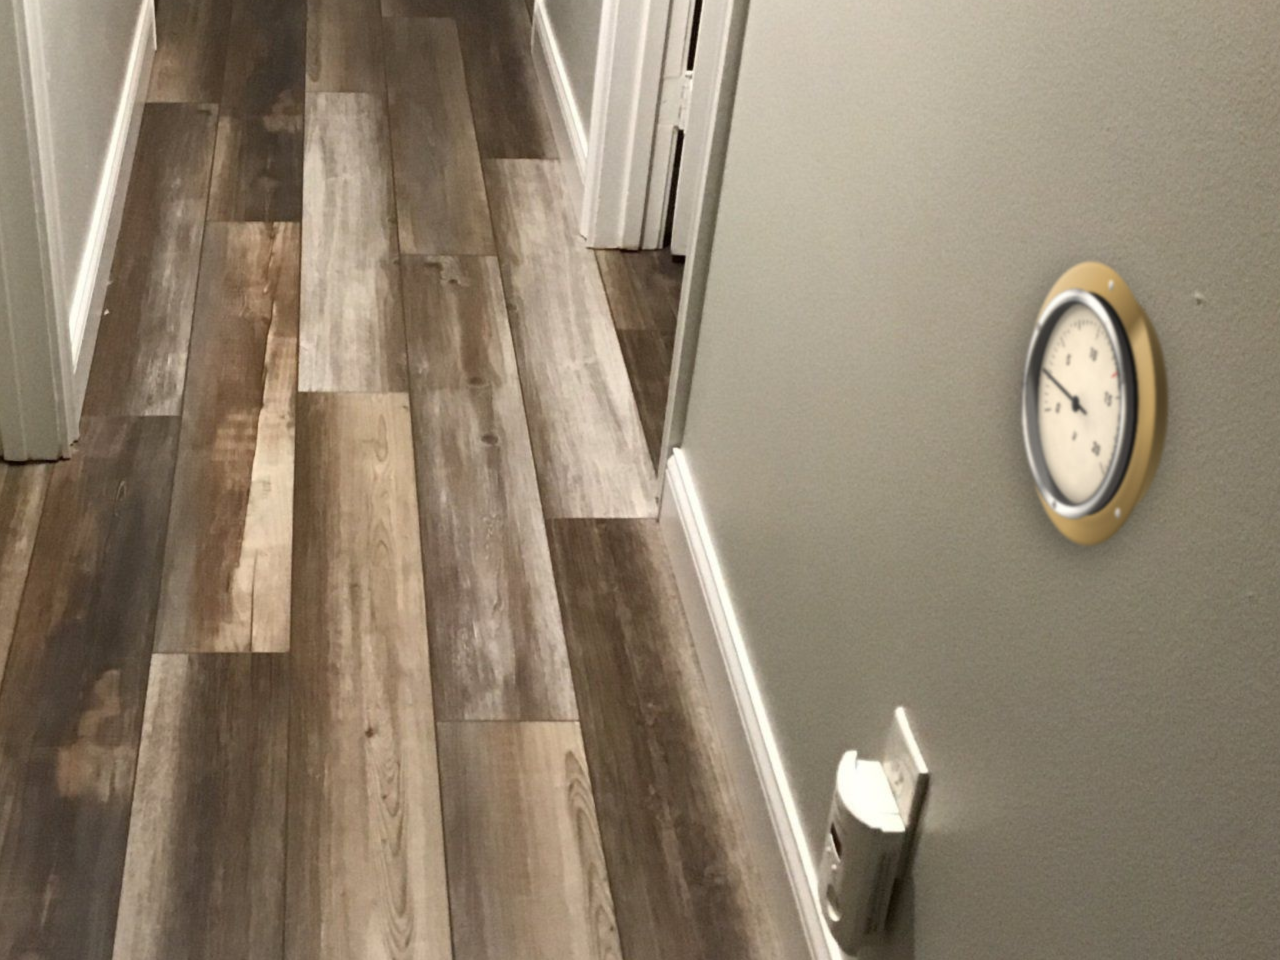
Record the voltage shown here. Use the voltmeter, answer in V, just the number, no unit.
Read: 2.5
